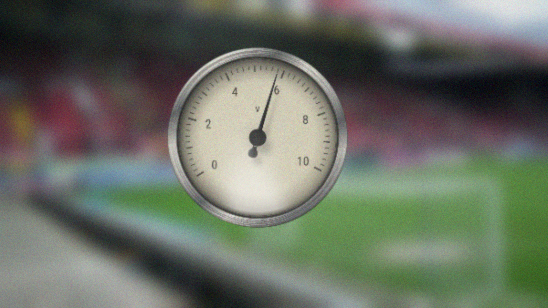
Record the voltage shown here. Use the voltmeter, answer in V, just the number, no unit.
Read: 5.8
